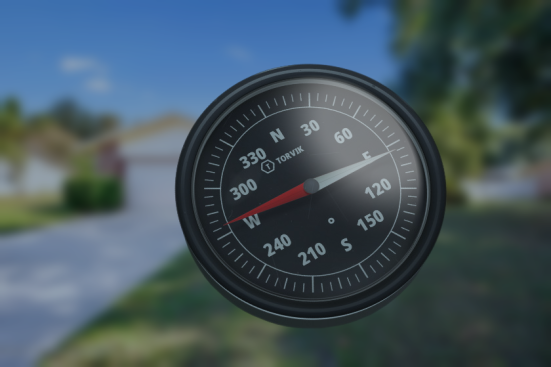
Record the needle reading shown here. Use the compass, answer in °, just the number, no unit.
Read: 275
